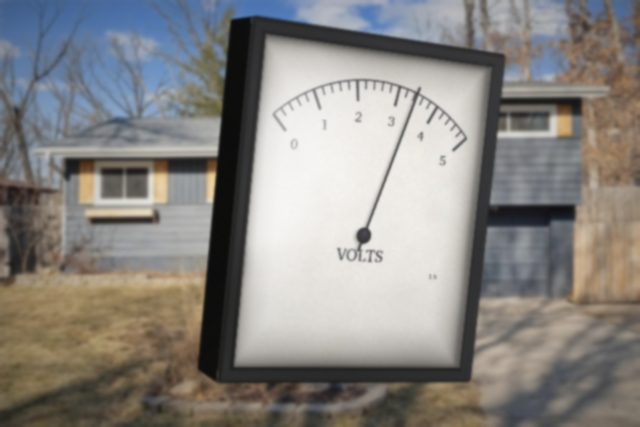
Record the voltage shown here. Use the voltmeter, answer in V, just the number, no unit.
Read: 3.4
